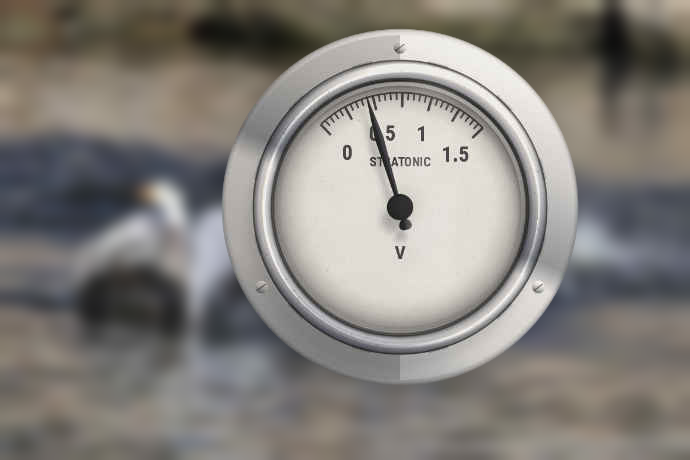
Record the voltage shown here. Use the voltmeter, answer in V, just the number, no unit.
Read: 0.45
